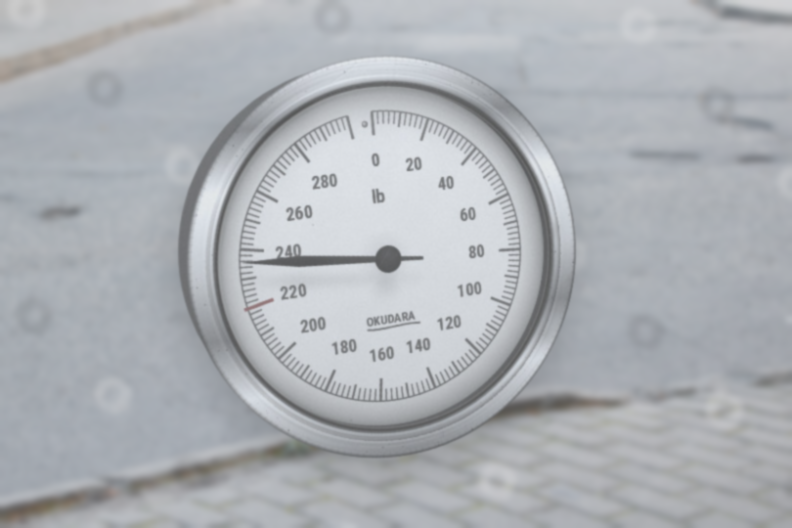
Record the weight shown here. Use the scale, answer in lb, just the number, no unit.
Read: 236
